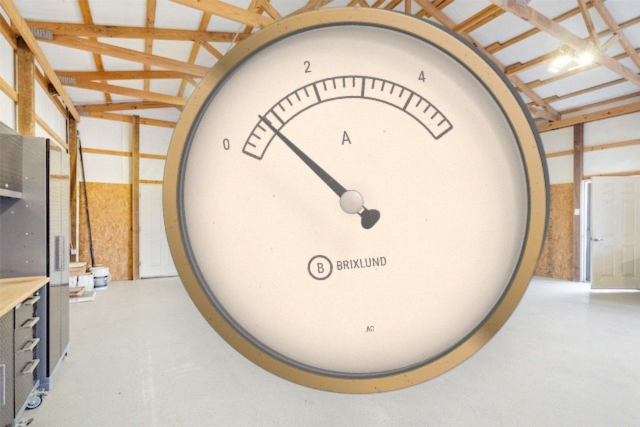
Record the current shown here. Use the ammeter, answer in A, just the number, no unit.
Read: 0.8
